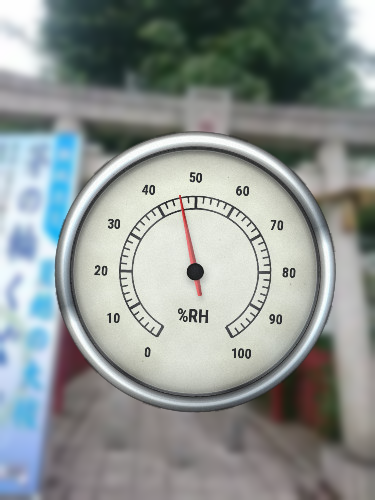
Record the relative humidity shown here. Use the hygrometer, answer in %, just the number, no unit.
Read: 46
